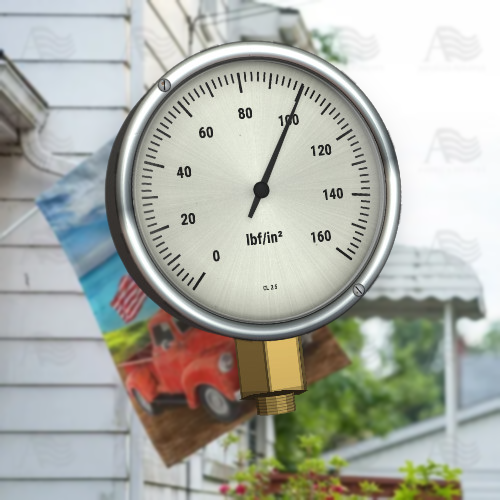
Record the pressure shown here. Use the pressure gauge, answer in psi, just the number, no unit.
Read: 100
